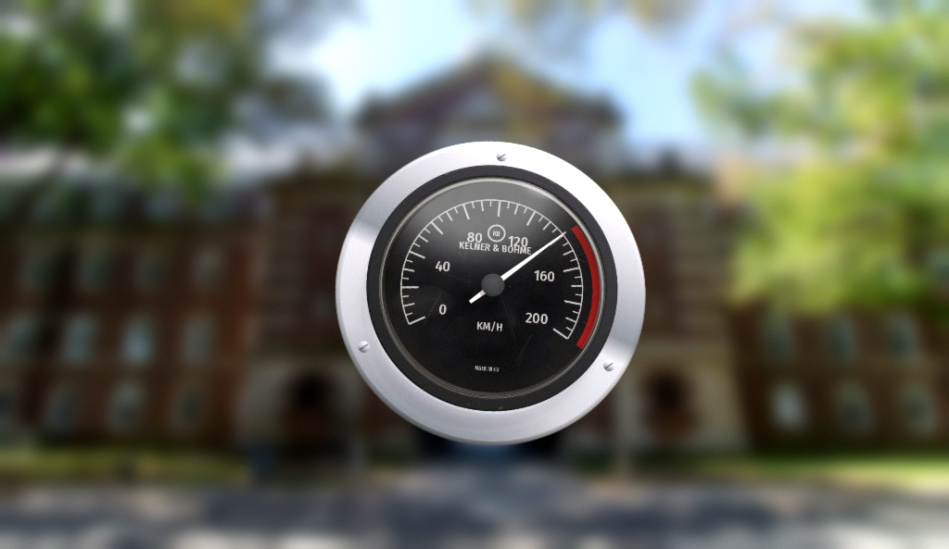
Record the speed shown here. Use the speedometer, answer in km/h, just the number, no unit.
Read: 140
